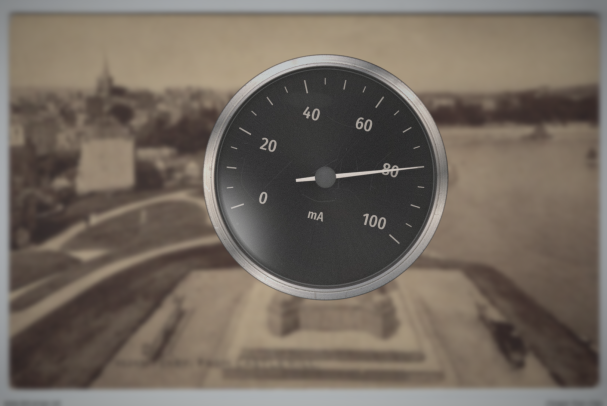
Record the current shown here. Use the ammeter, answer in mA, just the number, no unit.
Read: 80
